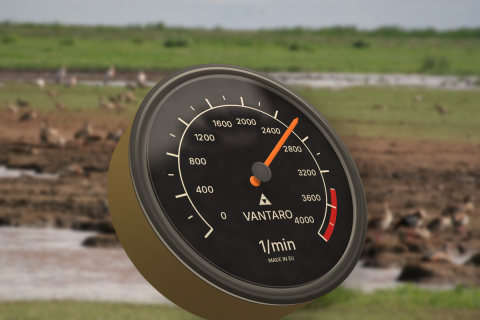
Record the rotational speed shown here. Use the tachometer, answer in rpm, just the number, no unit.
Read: 2600
